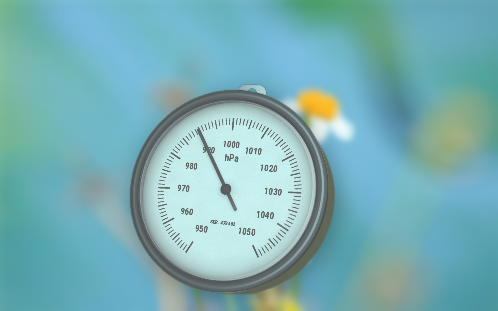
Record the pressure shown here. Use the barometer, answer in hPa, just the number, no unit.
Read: 990
